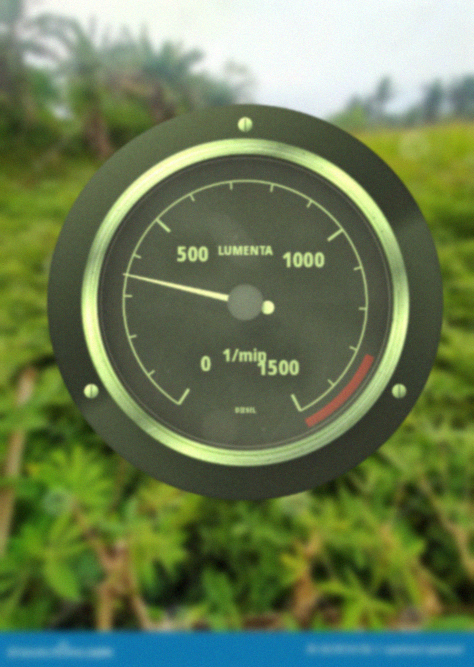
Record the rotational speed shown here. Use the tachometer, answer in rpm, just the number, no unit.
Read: 350
